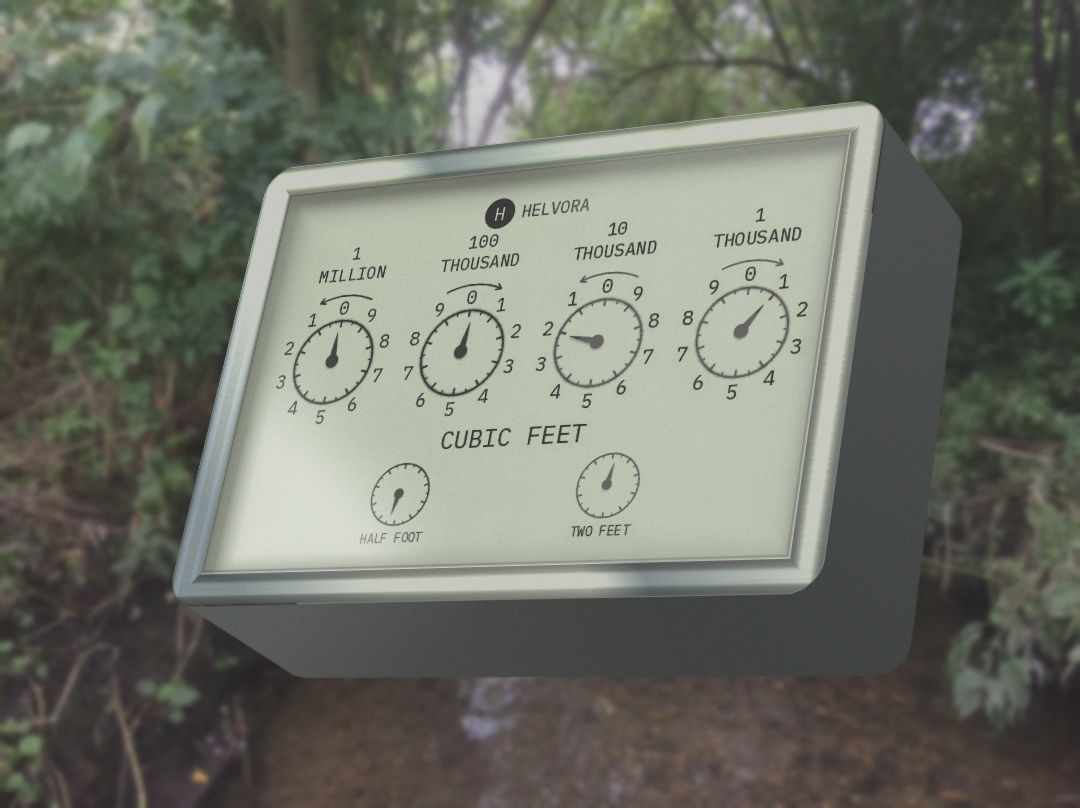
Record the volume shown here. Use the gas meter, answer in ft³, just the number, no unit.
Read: 2100
